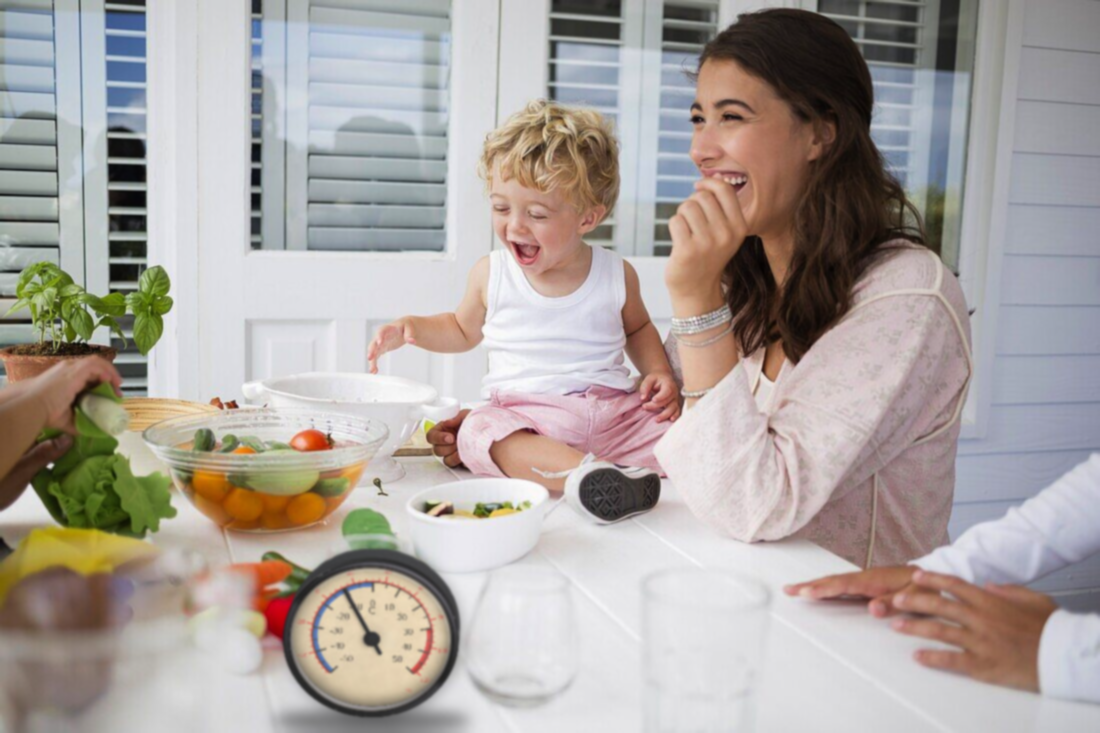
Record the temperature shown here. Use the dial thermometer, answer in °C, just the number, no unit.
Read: -10
